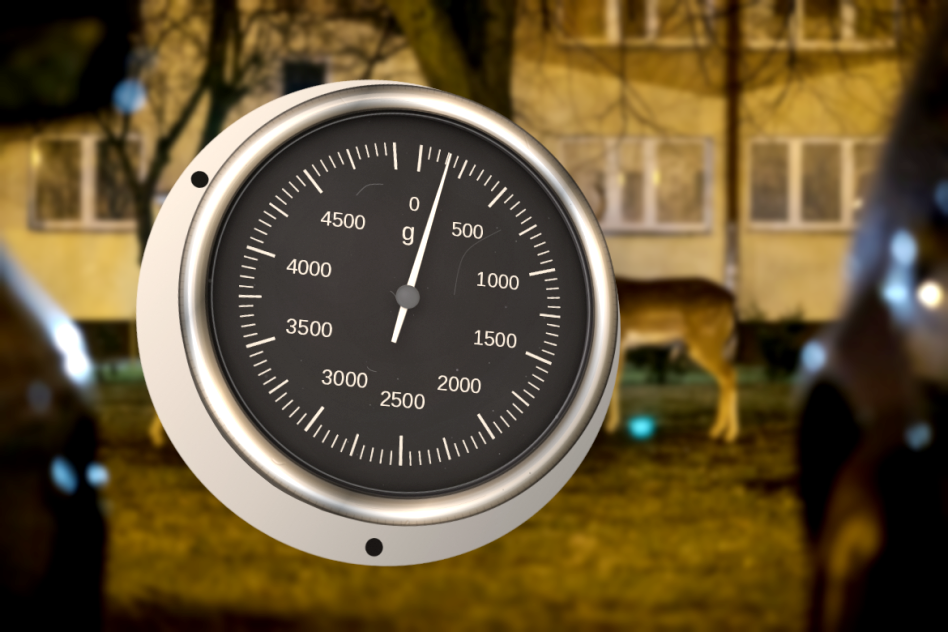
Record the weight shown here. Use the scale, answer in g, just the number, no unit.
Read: 150
